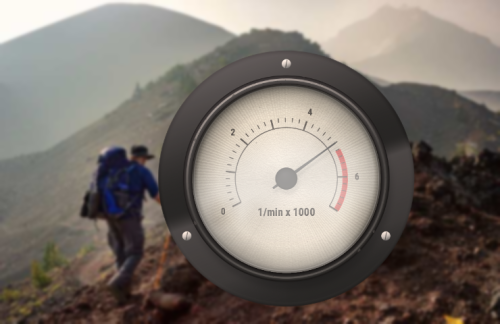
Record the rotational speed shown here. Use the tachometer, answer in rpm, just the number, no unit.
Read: 5000
